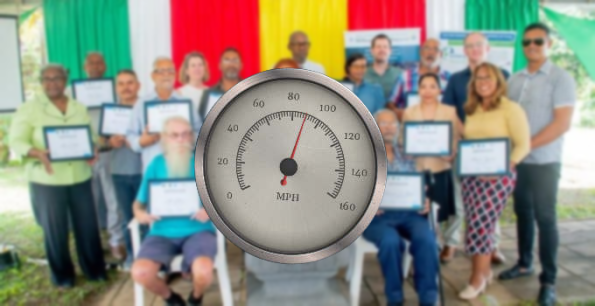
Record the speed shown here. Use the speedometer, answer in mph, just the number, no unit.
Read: 90
